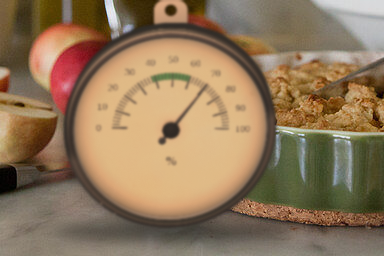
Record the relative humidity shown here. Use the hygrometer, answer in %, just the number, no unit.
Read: 70
